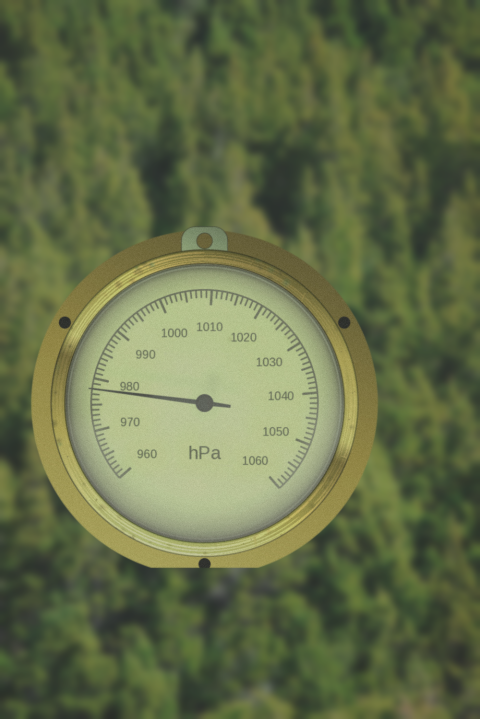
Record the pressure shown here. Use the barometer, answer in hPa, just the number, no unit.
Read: 978
